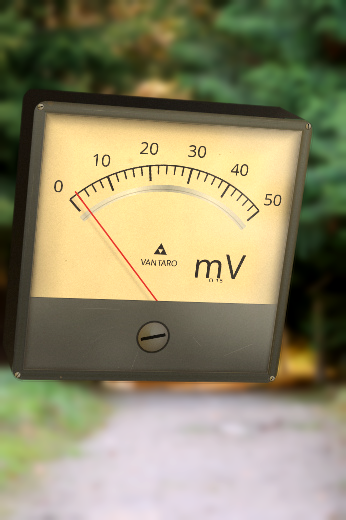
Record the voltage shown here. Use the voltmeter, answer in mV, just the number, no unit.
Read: 2
